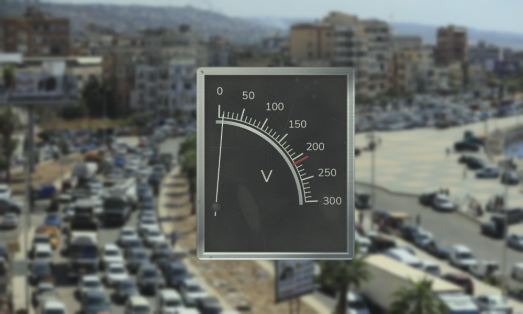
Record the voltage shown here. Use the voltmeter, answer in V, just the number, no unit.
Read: 10
